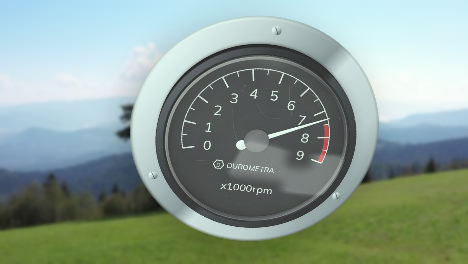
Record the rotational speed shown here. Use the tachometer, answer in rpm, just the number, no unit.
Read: 7250
